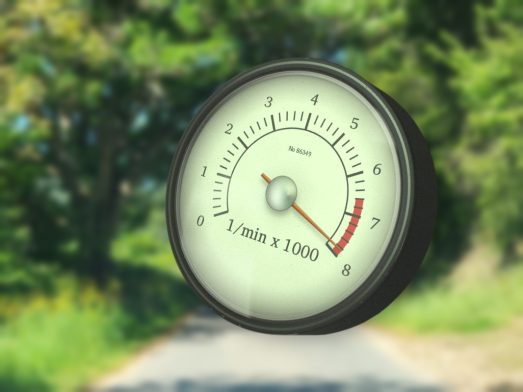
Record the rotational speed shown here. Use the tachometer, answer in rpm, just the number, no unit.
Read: 7800
